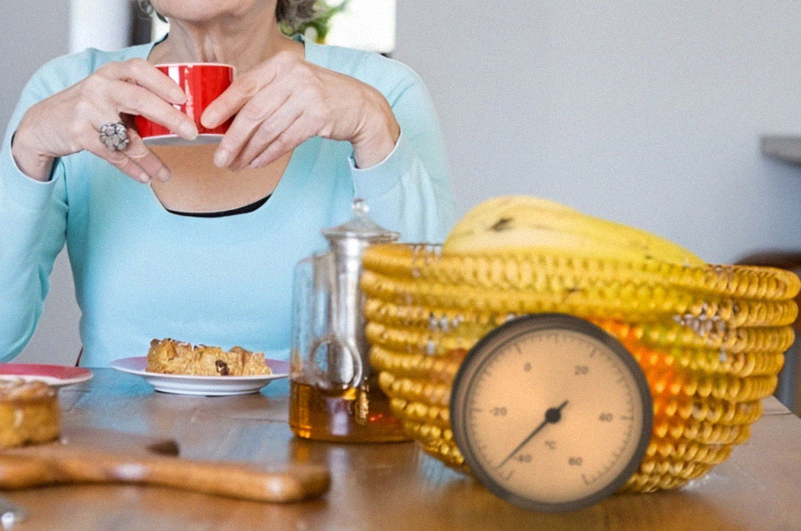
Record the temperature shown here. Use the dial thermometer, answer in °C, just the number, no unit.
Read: -36
